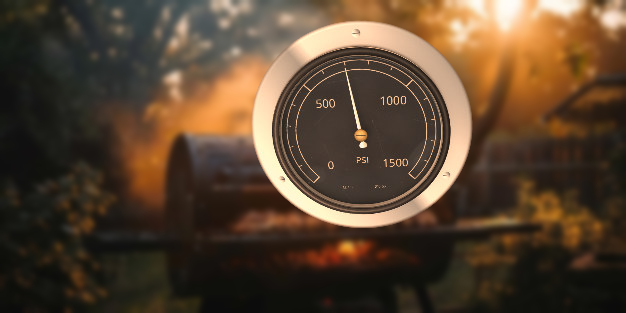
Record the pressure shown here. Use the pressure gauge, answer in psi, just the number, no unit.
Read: 700
